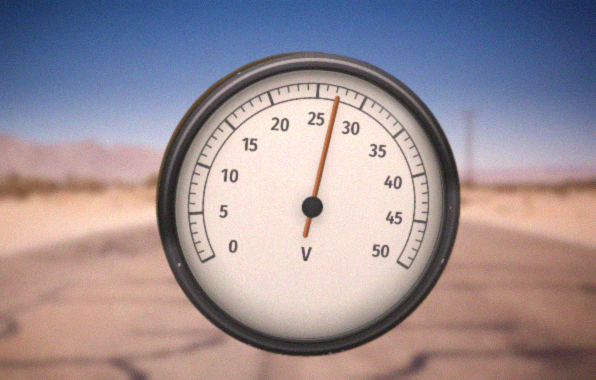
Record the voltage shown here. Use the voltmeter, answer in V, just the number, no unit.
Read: 27
